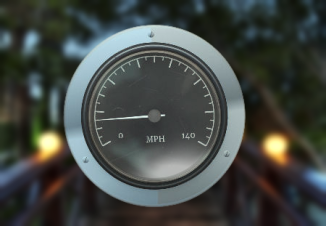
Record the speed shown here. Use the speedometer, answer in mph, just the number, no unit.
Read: 15
